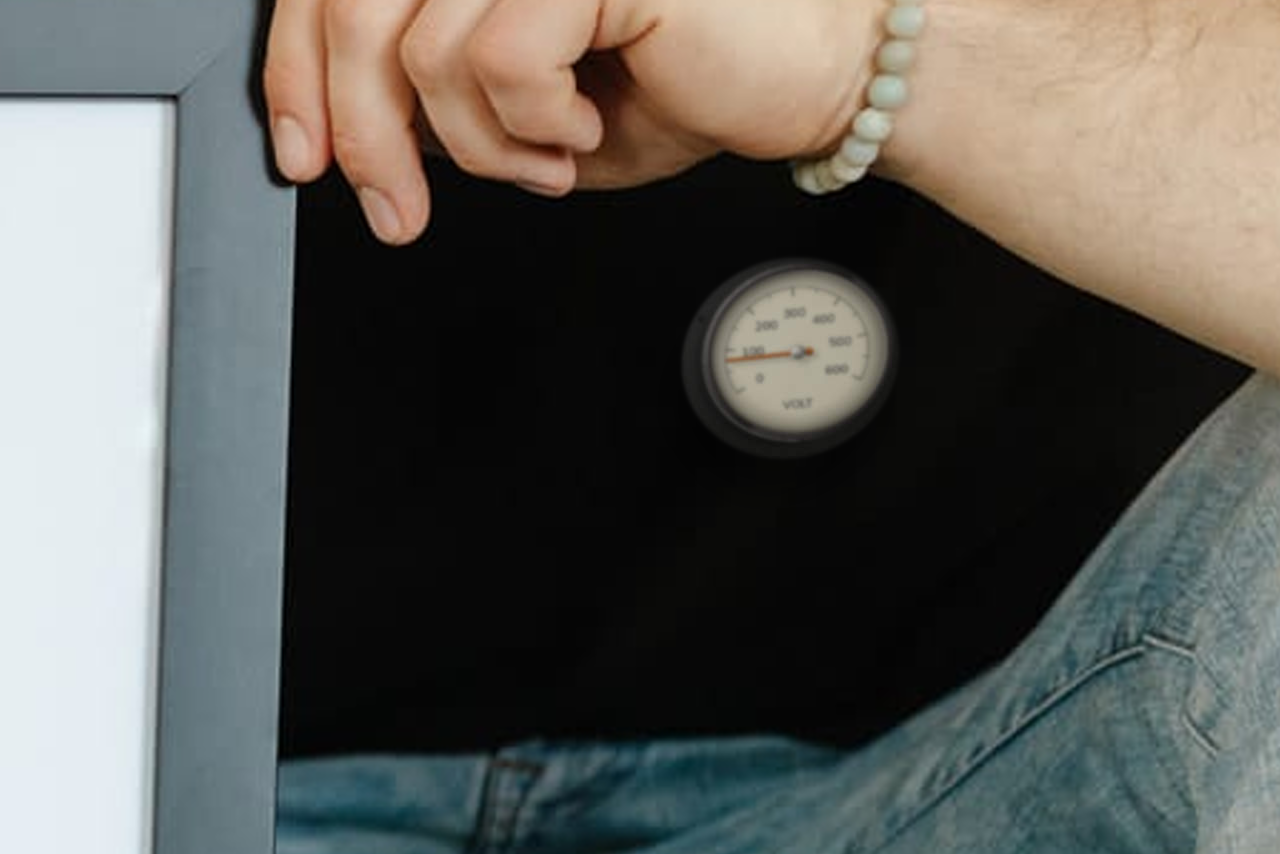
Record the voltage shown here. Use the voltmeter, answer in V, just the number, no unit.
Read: 75
